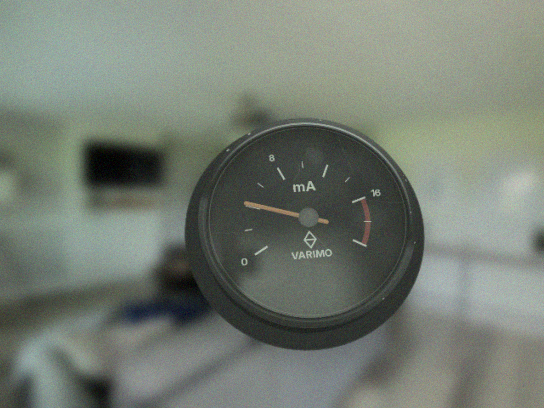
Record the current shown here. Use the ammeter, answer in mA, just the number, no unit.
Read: 4
